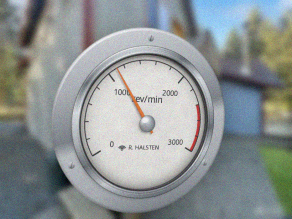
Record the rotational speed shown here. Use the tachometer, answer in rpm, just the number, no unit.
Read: 1100
